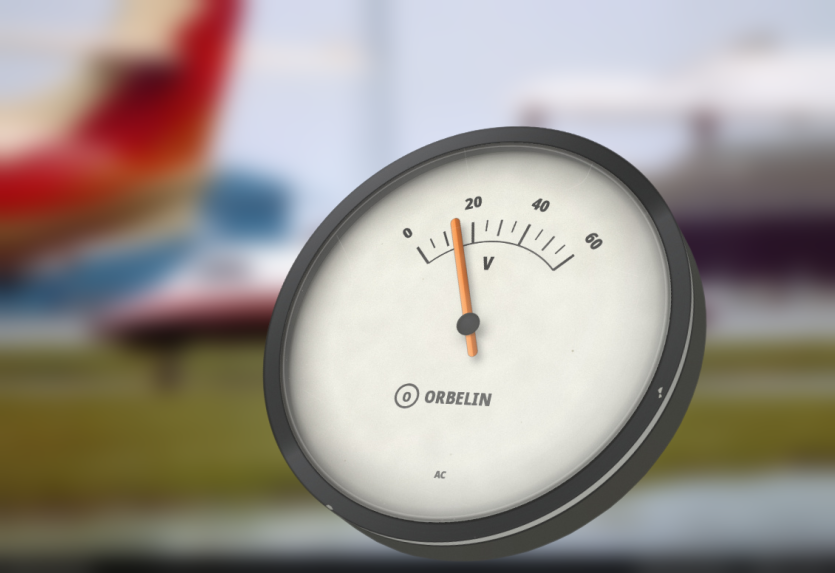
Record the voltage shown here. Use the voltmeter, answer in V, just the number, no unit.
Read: 15
